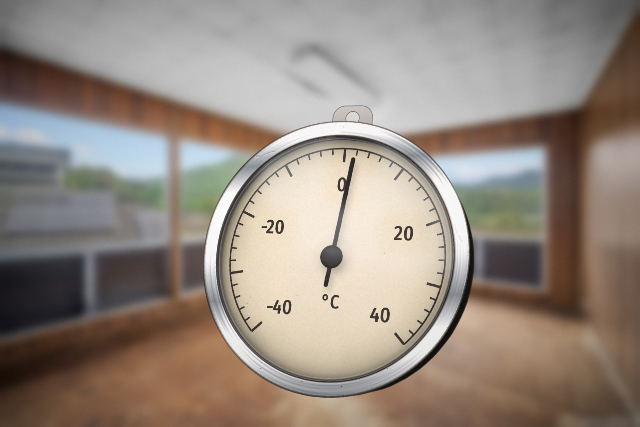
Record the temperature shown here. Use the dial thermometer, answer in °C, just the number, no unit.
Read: 2
